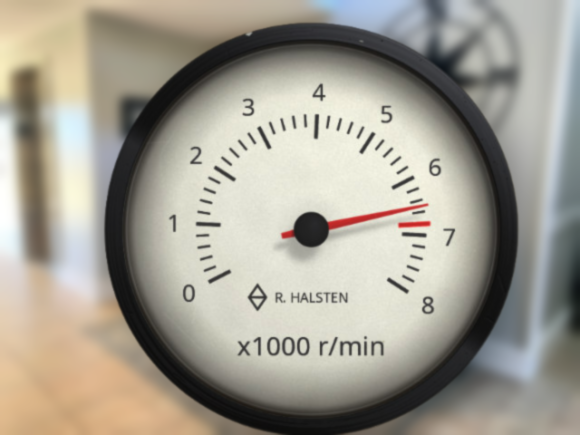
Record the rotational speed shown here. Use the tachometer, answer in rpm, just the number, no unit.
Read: 6500
